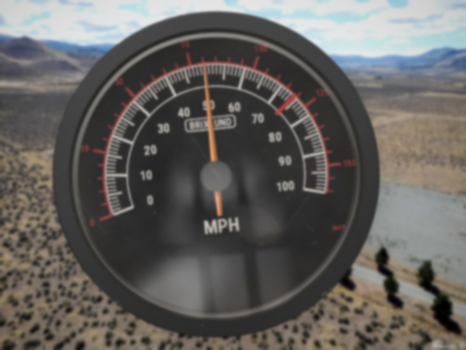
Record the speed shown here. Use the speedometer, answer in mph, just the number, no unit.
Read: 50
